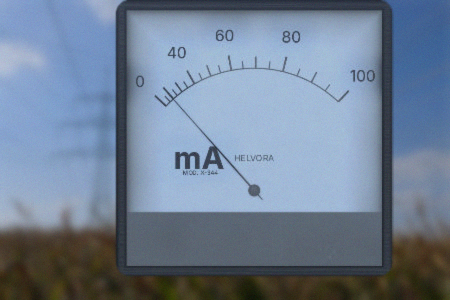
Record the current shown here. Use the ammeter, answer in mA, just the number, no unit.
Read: 20
